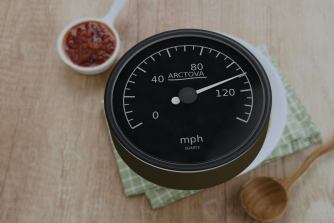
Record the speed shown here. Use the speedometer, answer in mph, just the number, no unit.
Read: 110
